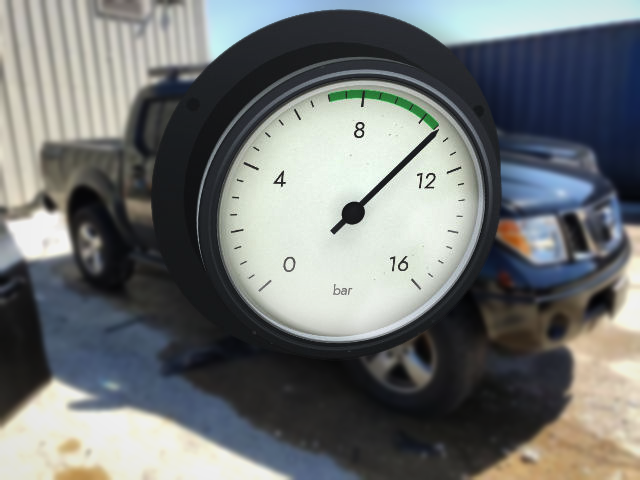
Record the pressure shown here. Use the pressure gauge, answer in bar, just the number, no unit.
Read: 10.5
